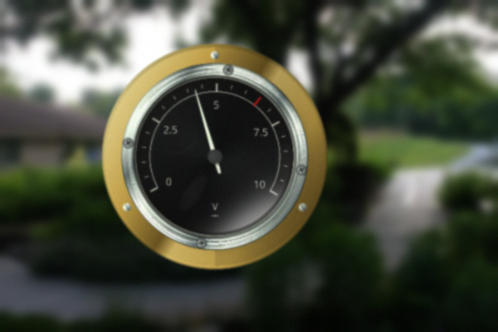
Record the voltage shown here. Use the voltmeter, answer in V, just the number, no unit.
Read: 4.25
